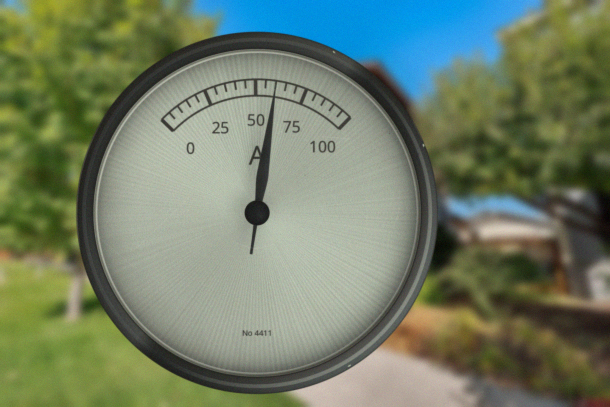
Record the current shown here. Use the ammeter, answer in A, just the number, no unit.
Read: 60
